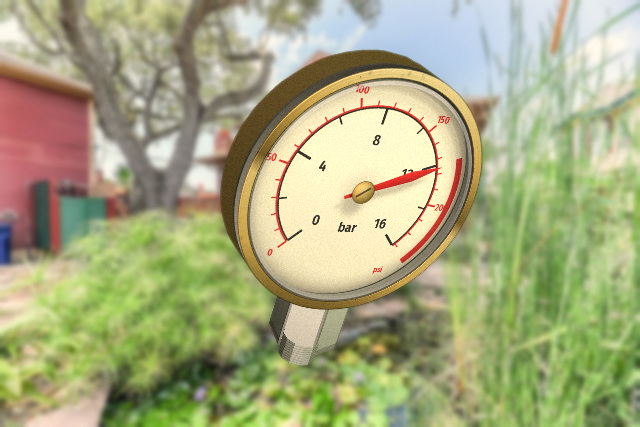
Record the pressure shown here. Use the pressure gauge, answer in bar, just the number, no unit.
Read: 12
